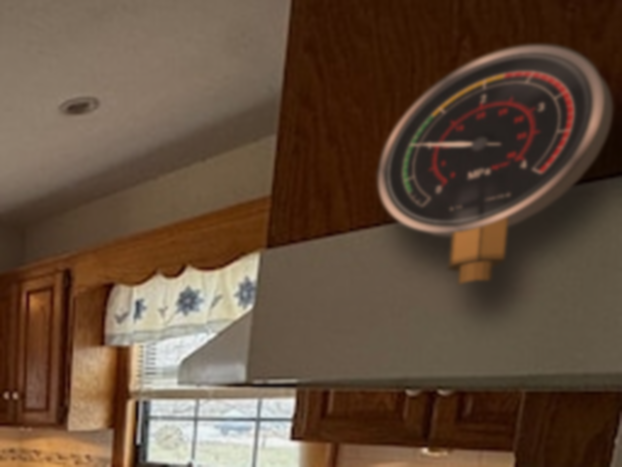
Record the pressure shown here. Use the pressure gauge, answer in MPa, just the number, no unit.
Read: 1
